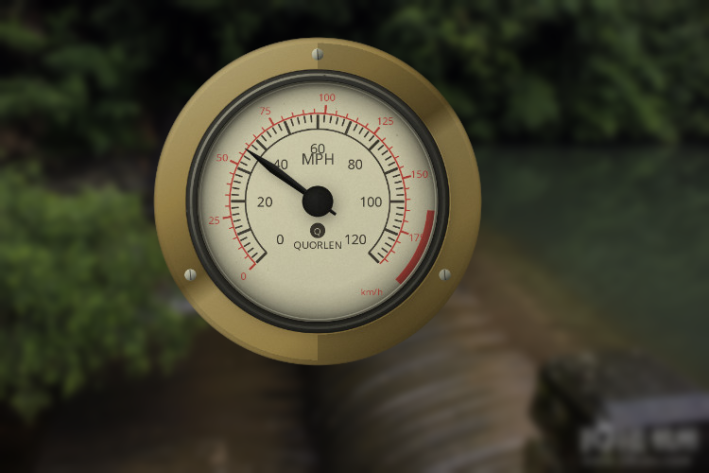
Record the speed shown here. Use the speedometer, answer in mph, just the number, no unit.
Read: 36
